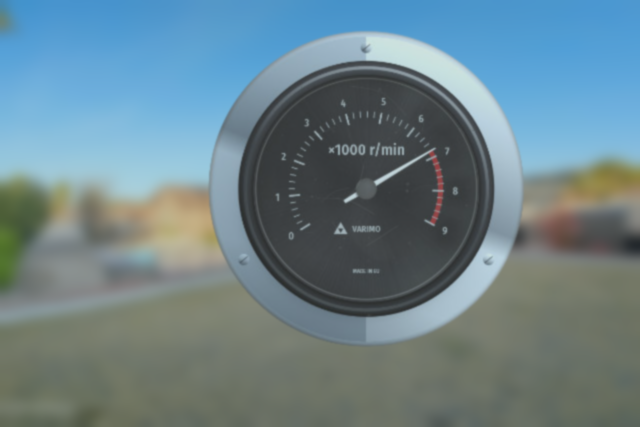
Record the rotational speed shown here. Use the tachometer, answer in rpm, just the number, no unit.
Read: 6800
